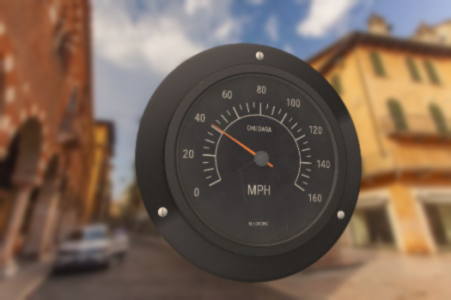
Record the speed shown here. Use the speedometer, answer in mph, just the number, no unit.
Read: 40
